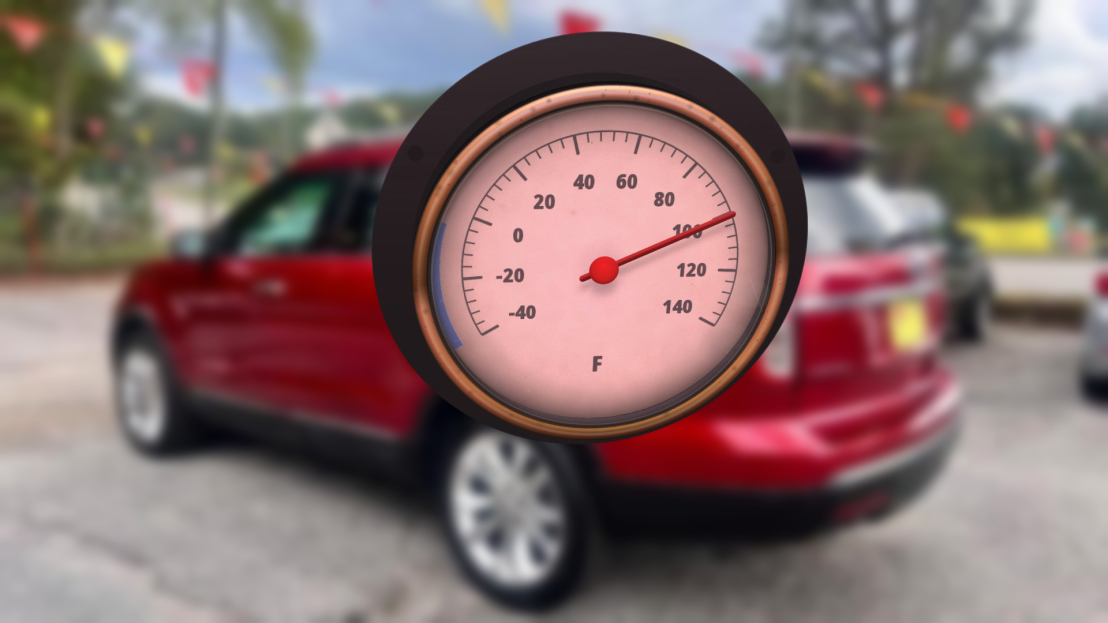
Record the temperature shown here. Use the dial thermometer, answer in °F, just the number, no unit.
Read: 100
